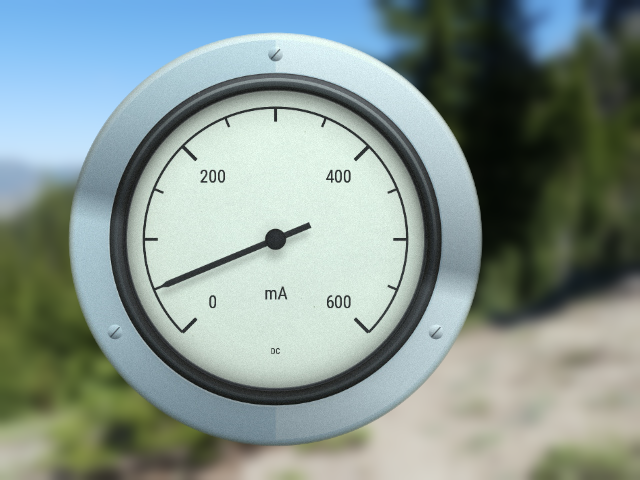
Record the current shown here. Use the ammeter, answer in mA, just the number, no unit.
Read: 50
